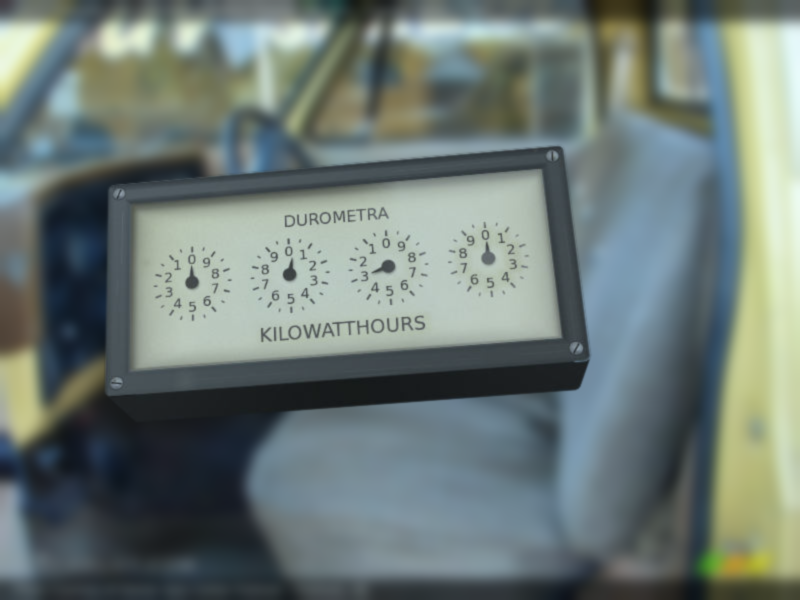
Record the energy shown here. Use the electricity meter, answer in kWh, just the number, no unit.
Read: 30
